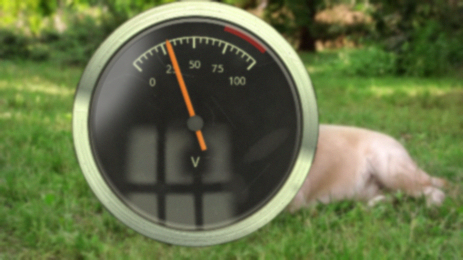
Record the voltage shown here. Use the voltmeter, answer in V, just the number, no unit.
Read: 30
